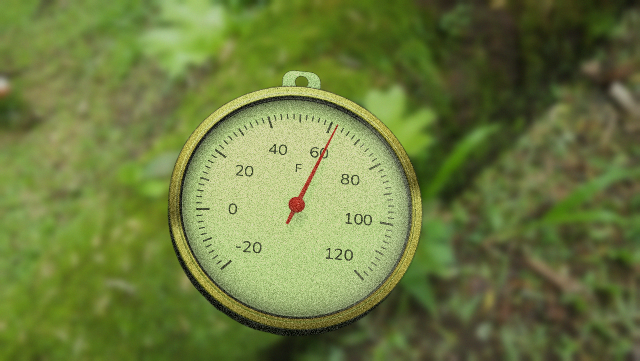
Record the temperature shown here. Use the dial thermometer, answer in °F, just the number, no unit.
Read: 62
